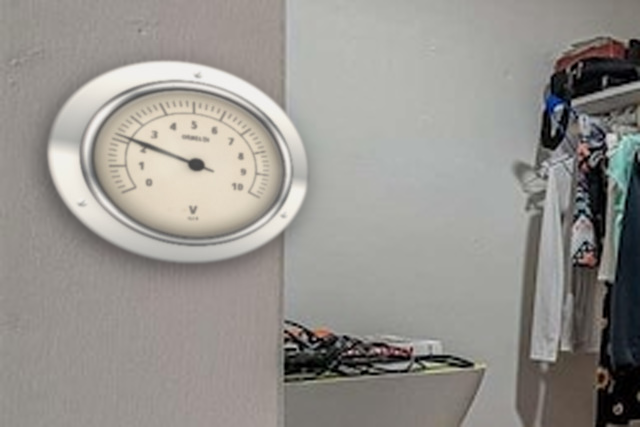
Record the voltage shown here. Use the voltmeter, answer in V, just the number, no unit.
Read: 2.2
